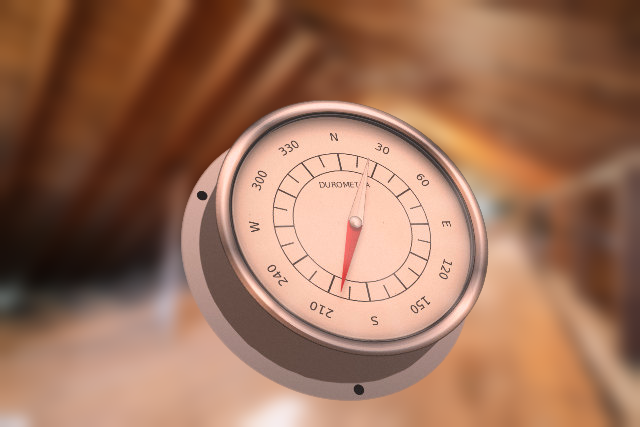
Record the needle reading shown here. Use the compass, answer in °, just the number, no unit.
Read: 202.5
